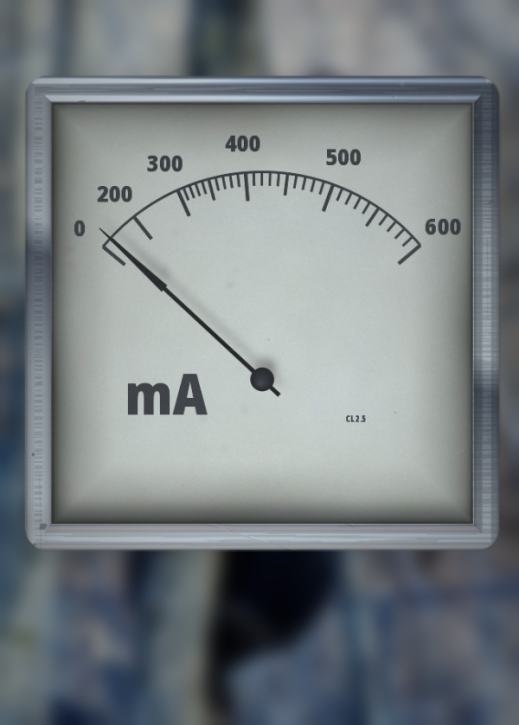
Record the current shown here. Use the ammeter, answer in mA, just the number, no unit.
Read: 100
